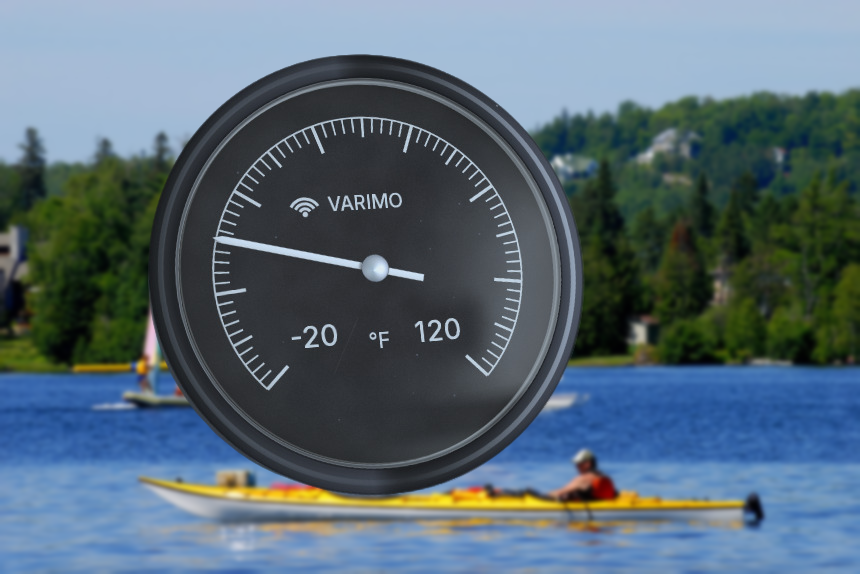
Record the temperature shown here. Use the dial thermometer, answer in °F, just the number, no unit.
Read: 10
